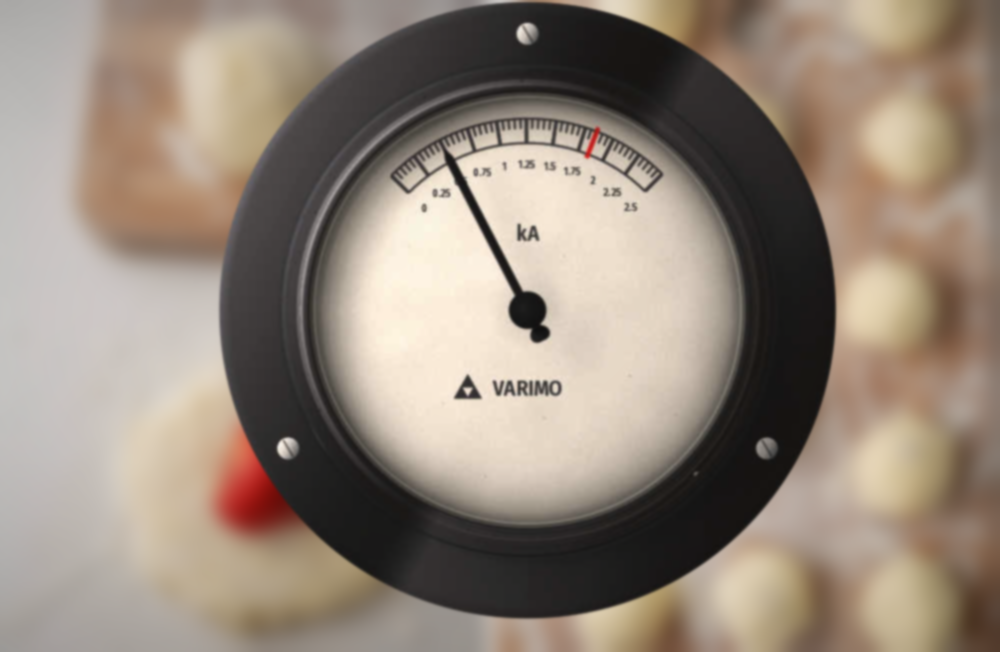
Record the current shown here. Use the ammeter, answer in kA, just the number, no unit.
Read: 0.5
